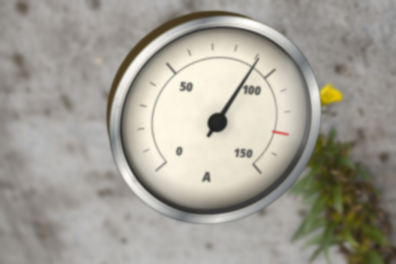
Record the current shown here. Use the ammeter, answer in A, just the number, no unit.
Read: 90
